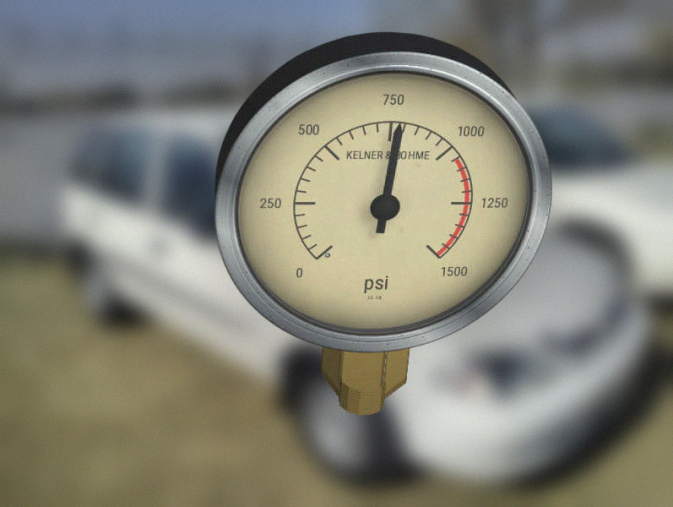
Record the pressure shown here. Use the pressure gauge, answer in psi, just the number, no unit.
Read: 775
